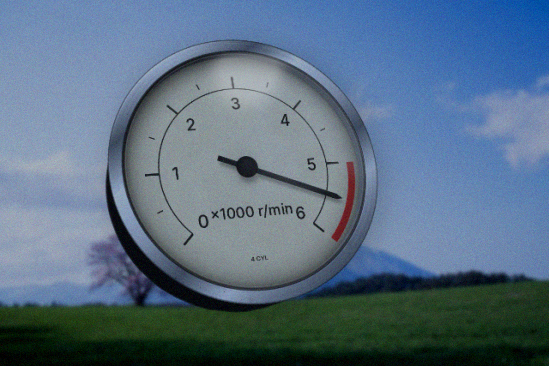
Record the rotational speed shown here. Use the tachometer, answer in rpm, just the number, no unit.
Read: 5500
